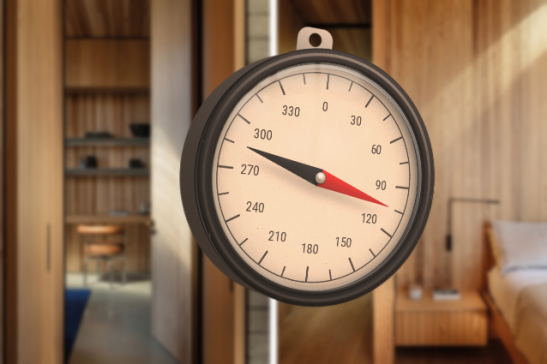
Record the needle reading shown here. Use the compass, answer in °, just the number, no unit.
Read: 105
